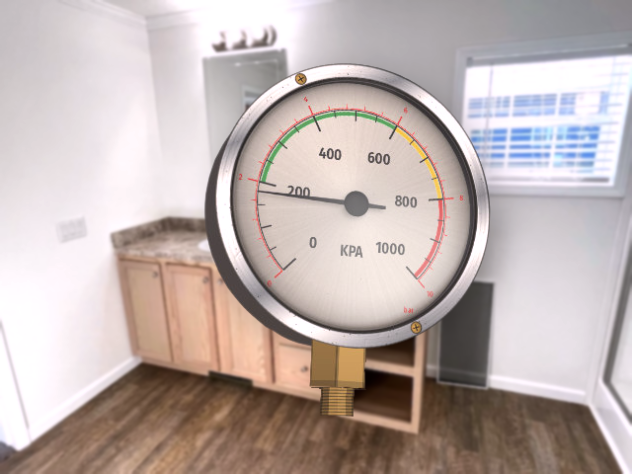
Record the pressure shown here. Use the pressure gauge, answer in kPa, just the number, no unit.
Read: 175
